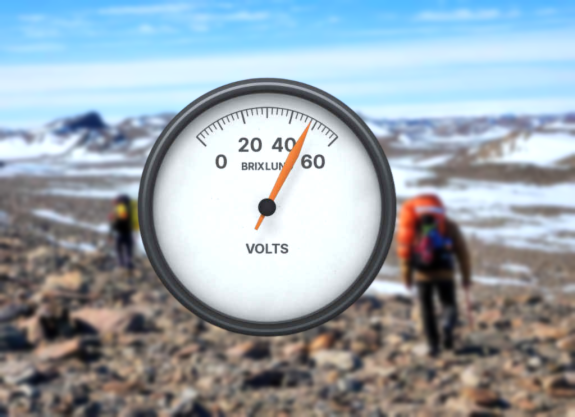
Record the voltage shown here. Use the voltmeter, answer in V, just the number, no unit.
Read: 48
